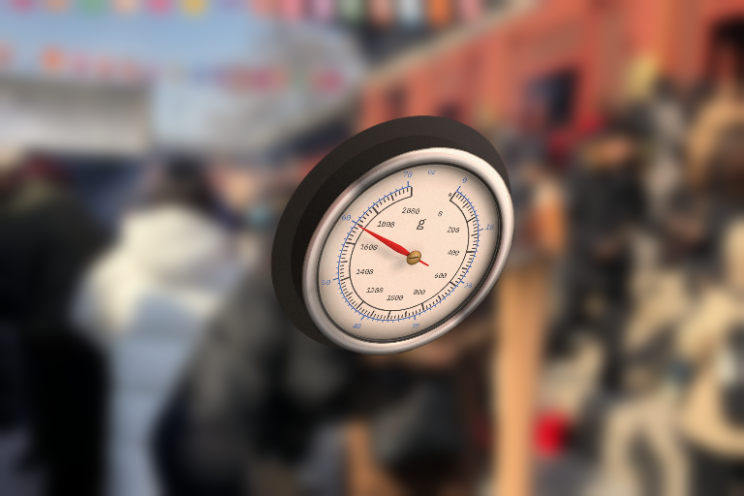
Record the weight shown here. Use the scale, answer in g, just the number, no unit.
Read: 1700
